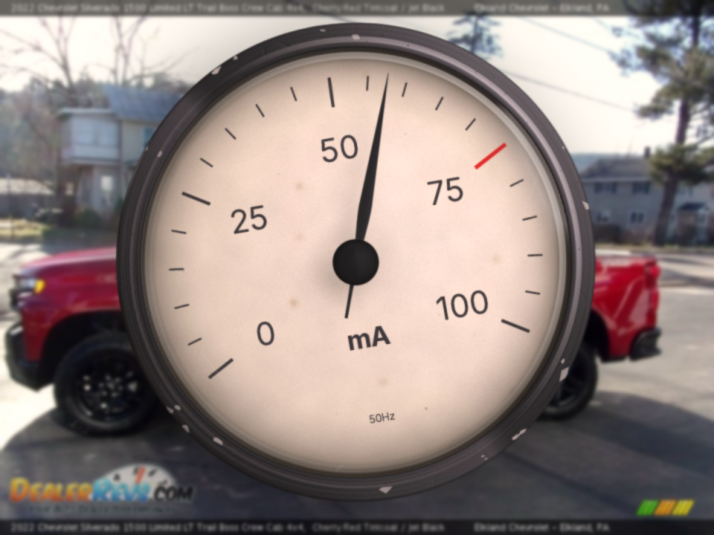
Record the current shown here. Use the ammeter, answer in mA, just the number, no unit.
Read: 57.5
